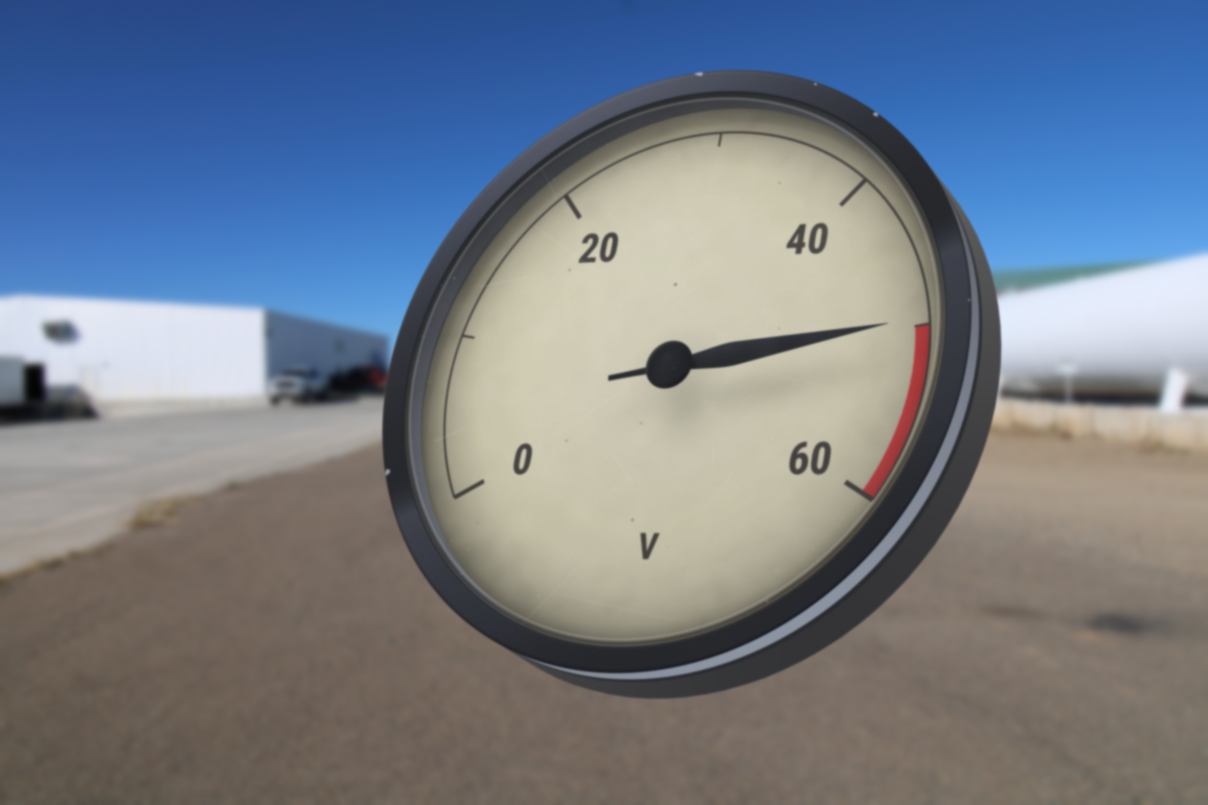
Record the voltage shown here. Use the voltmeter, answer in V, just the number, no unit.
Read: 50
